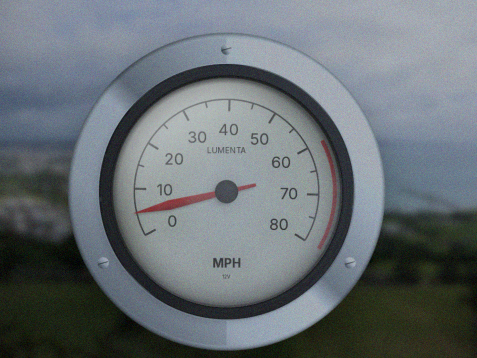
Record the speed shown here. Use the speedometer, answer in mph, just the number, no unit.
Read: 5
